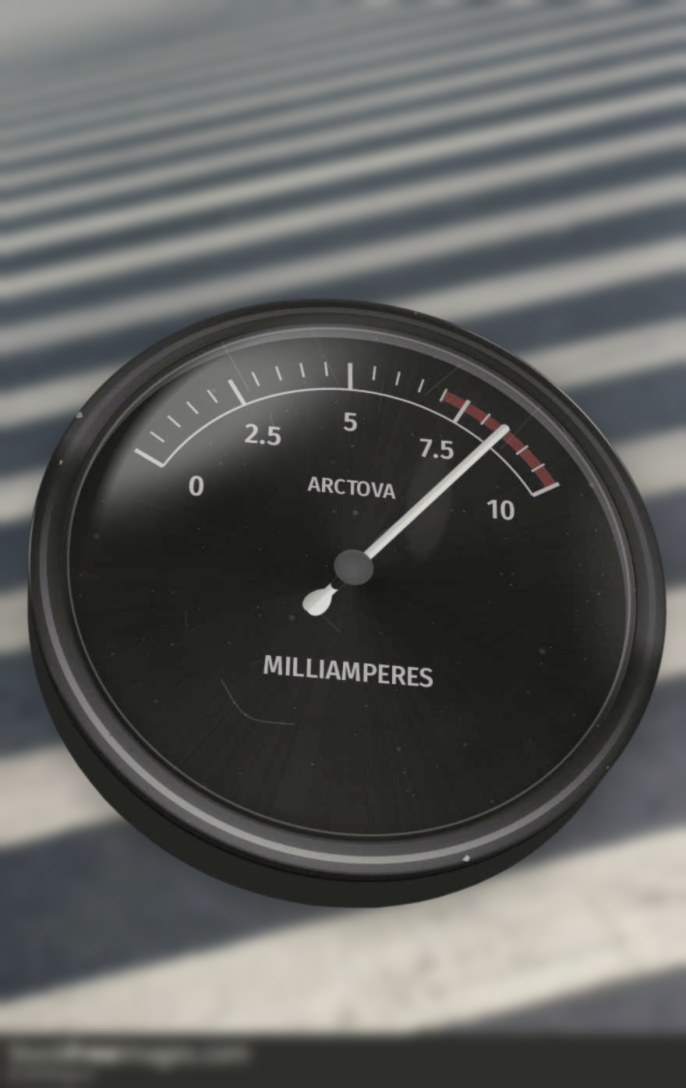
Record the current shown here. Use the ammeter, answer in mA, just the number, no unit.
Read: 8.5
